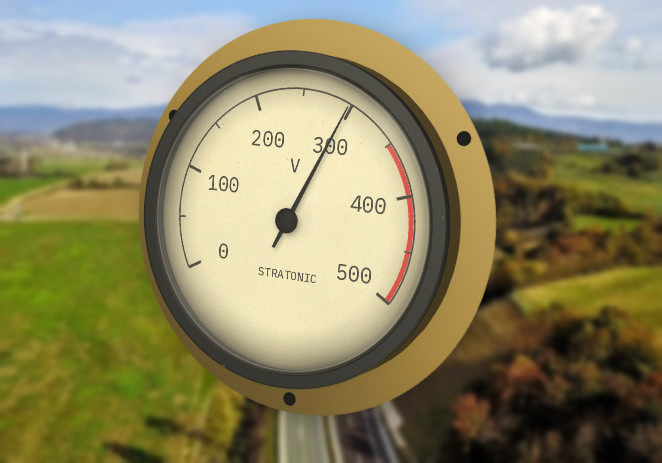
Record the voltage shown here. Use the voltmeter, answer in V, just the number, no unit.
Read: 300
